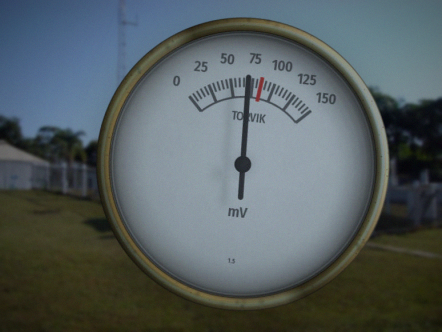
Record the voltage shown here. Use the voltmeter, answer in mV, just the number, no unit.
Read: 70
